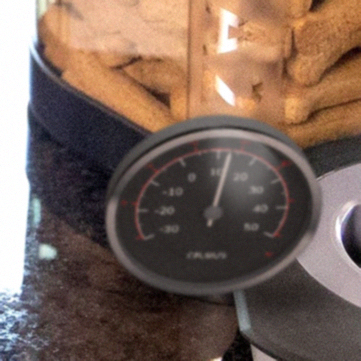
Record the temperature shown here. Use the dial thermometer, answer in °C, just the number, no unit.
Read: 12.5
